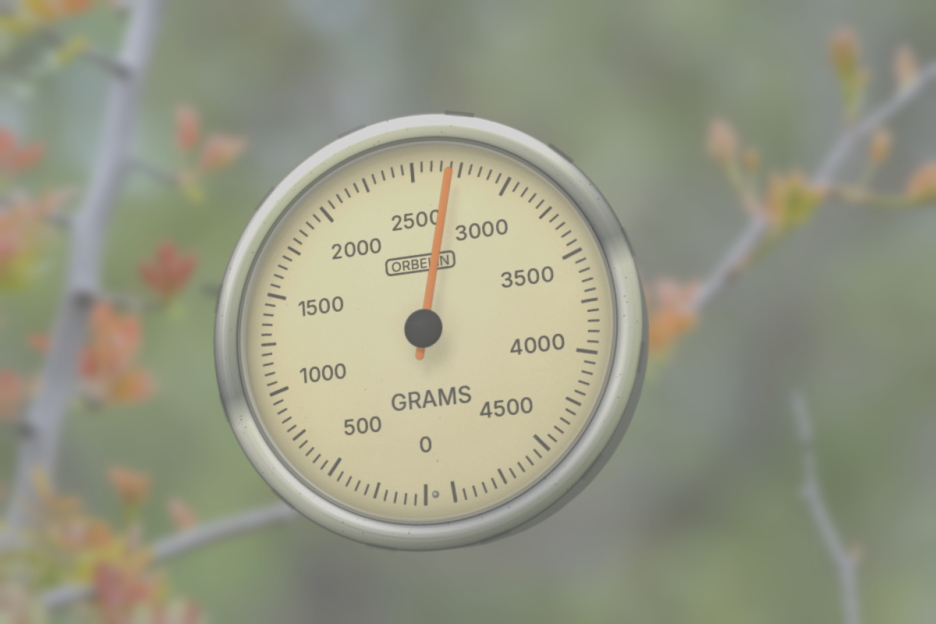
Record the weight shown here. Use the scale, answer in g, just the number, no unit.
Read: 2700
